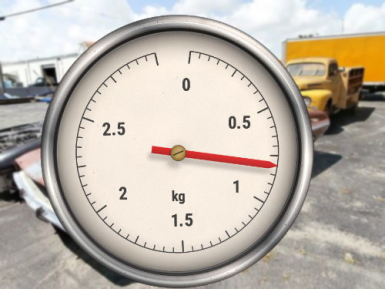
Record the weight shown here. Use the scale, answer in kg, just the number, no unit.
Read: 0.8
